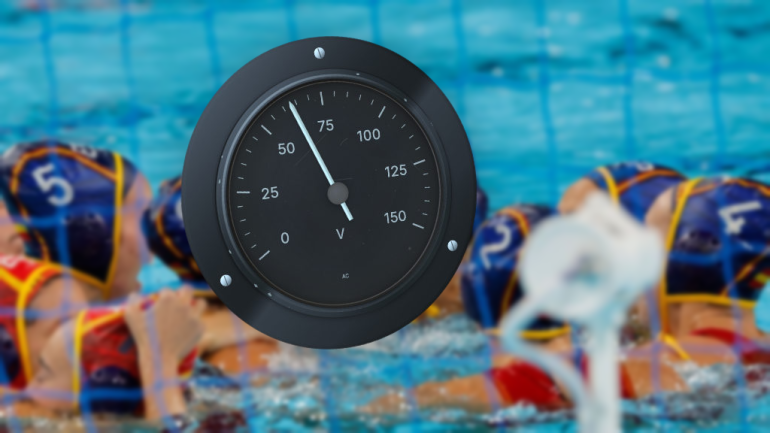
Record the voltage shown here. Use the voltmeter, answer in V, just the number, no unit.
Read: 62.5
